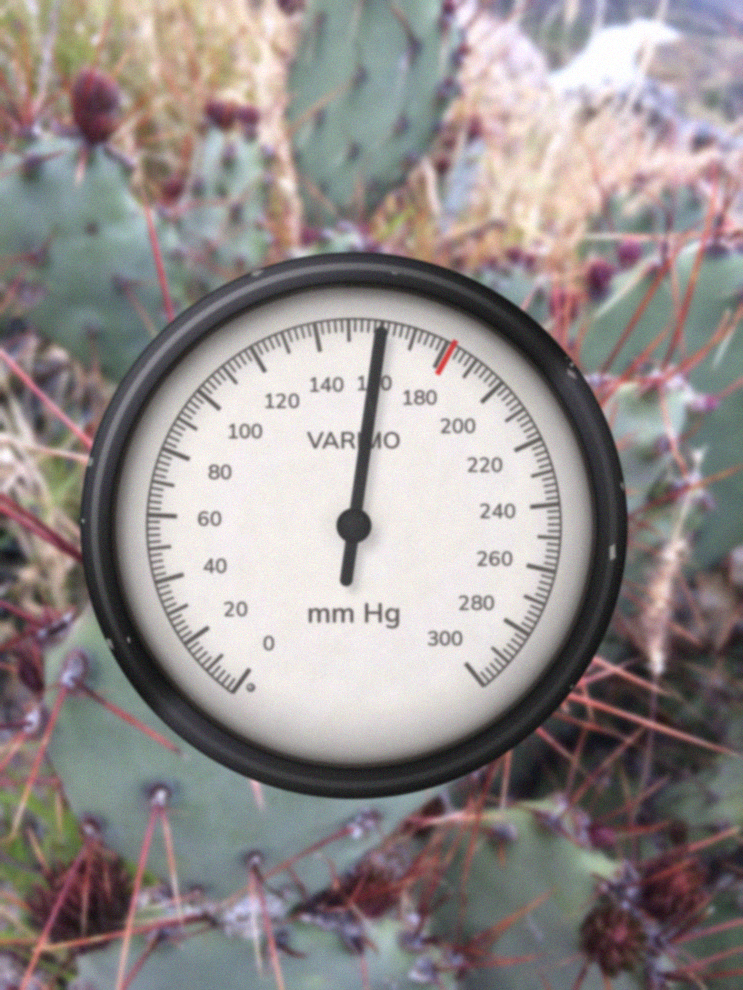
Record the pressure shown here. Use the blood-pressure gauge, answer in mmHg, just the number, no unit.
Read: 160
